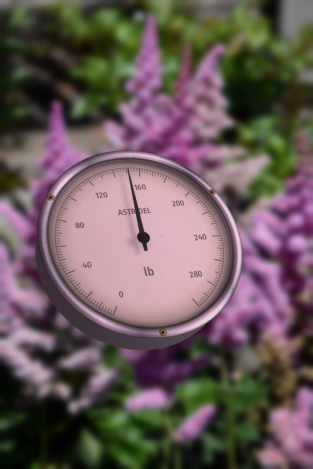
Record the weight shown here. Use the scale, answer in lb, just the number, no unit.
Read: 150
